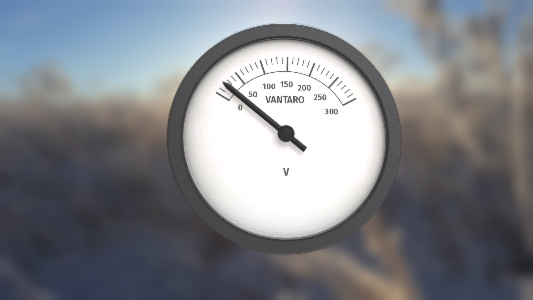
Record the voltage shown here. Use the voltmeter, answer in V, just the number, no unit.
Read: 20
